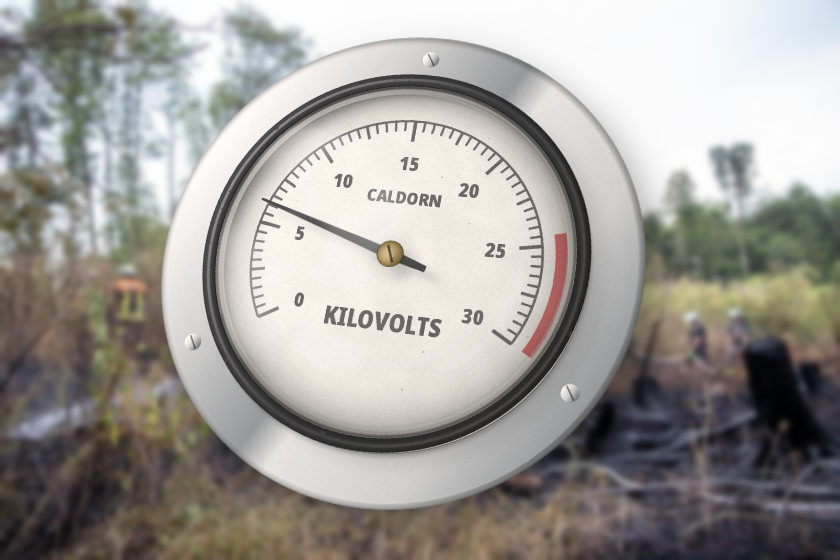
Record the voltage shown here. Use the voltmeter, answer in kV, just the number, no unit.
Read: 6
